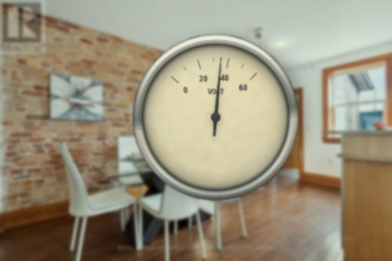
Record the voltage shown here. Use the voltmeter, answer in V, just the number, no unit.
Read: 35
